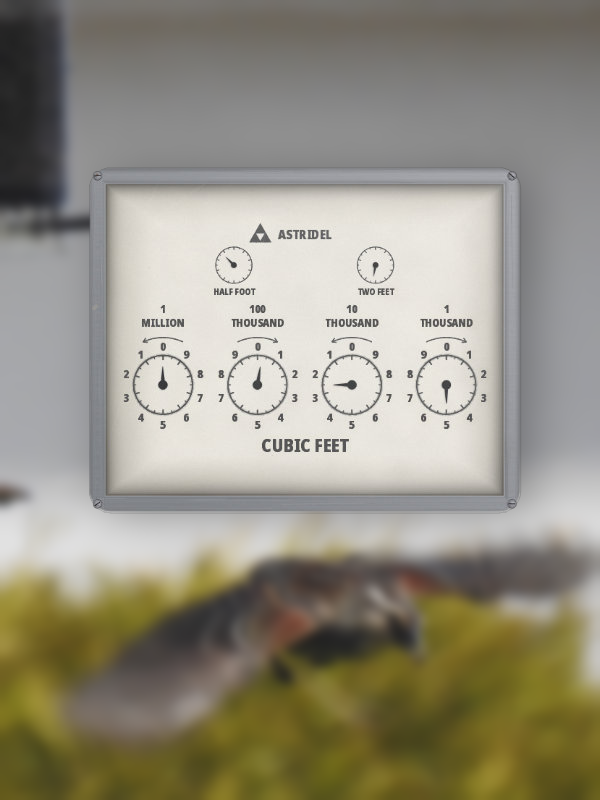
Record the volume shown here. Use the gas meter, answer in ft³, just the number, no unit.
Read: 2500
